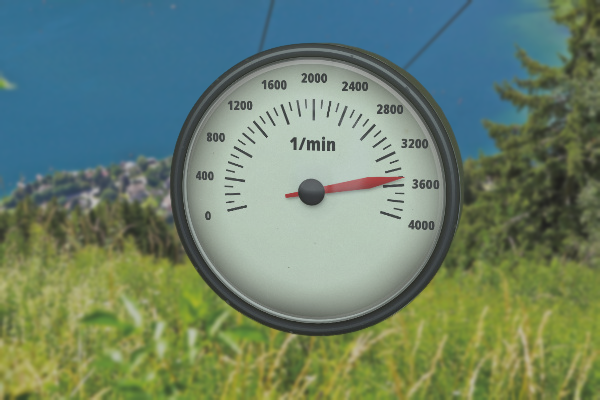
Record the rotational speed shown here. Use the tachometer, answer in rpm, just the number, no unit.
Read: 3500
